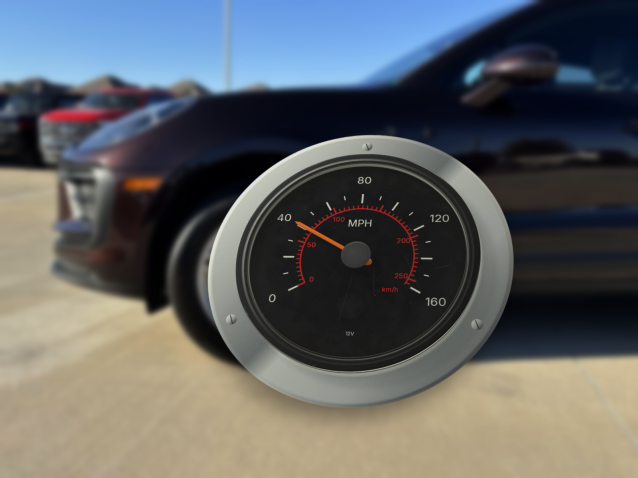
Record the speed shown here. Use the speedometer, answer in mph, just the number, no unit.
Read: 40
